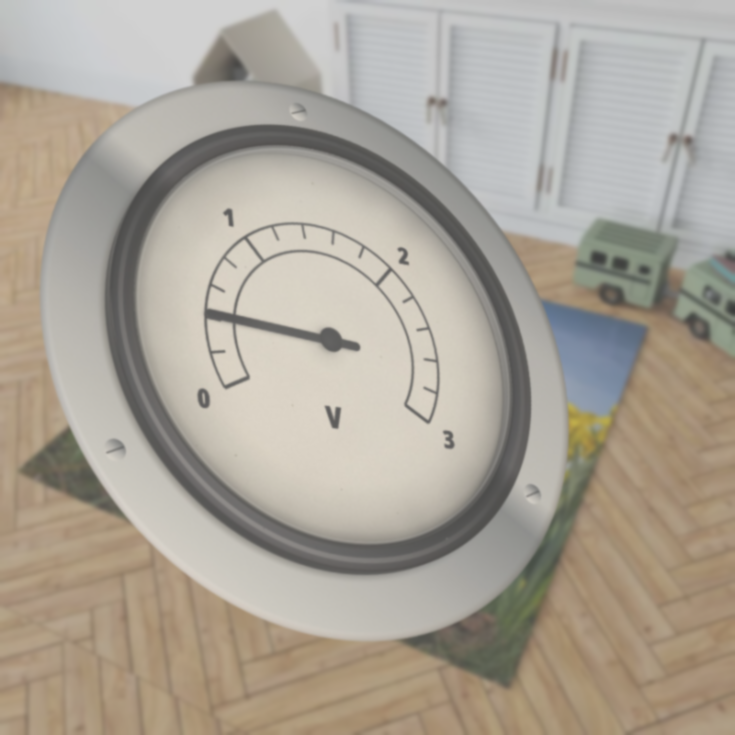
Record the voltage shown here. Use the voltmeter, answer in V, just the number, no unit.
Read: 0.4
